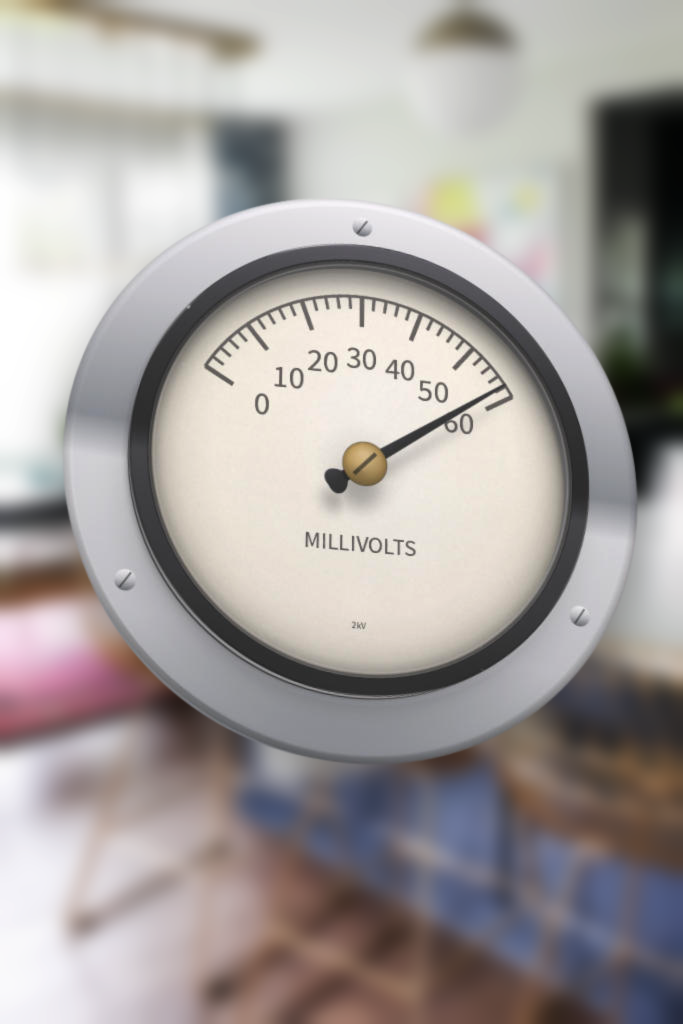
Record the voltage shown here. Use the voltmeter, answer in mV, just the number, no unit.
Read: 58
